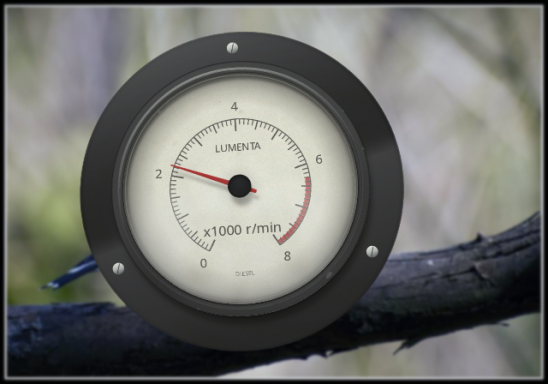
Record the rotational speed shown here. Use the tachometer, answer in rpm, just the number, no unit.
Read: 2200
